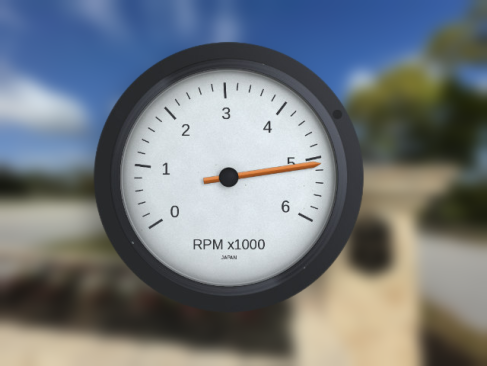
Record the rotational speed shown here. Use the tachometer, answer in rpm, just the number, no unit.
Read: 5100
